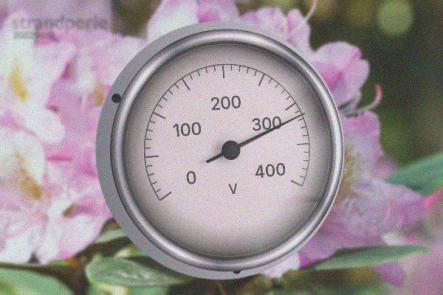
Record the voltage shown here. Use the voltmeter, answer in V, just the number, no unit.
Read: 315
